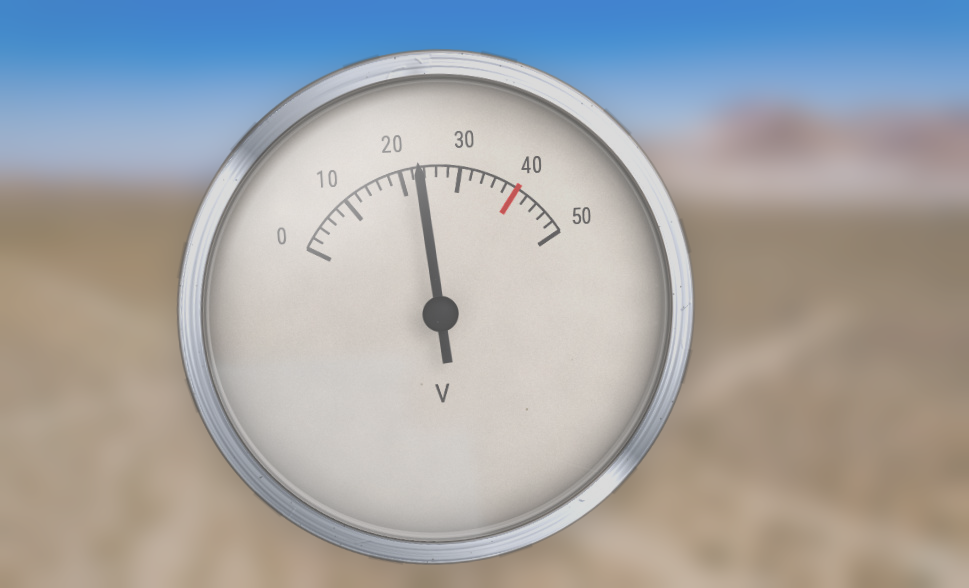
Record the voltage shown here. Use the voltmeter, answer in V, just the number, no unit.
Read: 23
